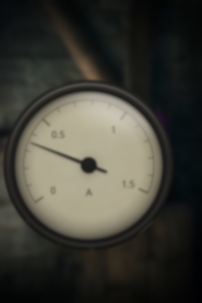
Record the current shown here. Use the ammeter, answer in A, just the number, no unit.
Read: 0.35
